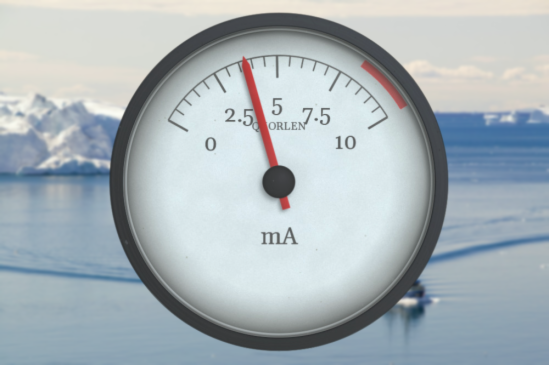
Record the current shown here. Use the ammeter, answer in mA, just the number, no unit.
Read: 3.75
